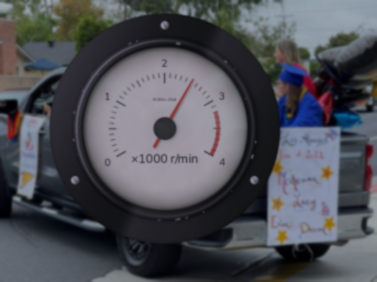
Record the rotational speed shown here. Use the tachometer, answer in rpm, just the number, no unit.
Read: 2500
